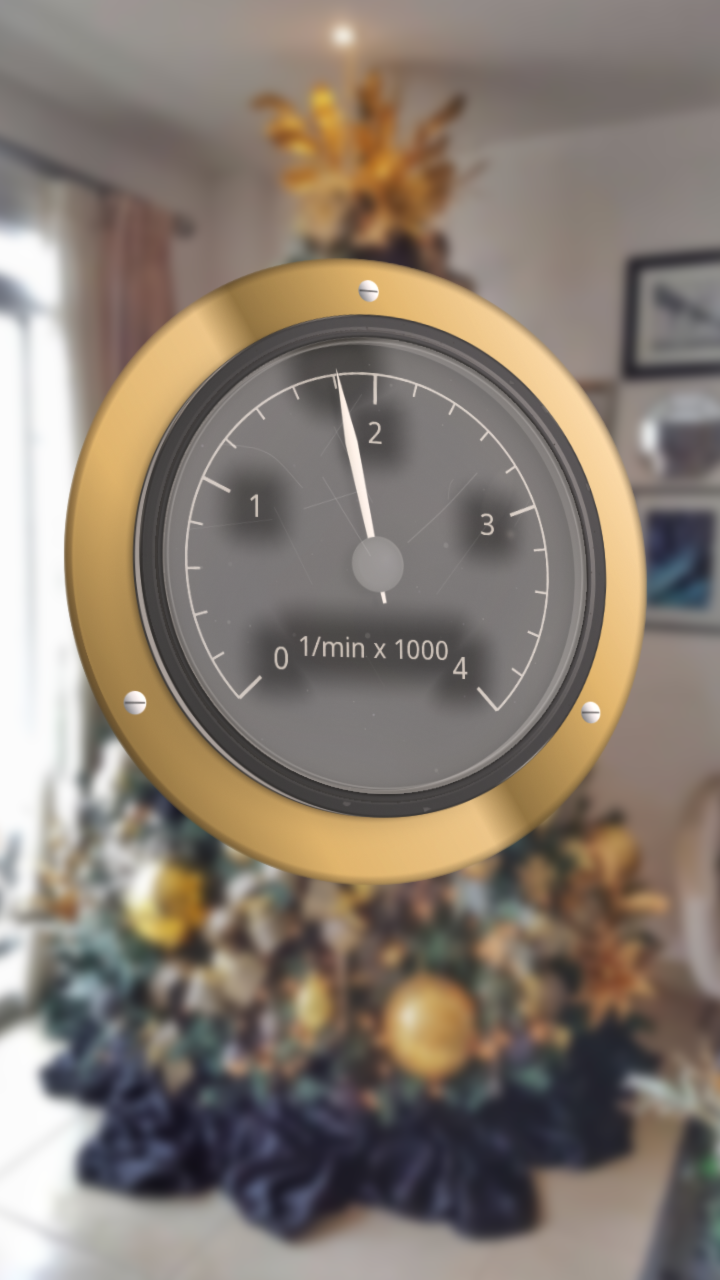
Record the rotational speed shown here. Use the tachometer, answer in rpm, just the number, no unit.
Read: 1800
